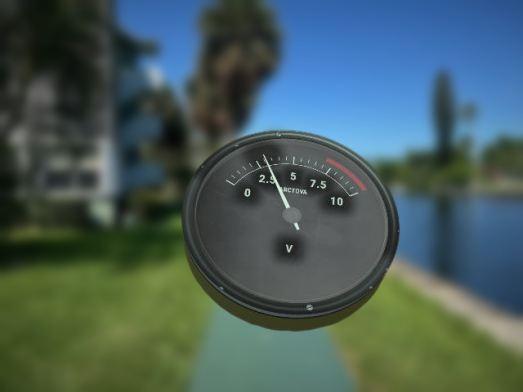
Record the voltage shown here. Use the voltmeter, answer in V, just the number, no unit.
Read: 3
